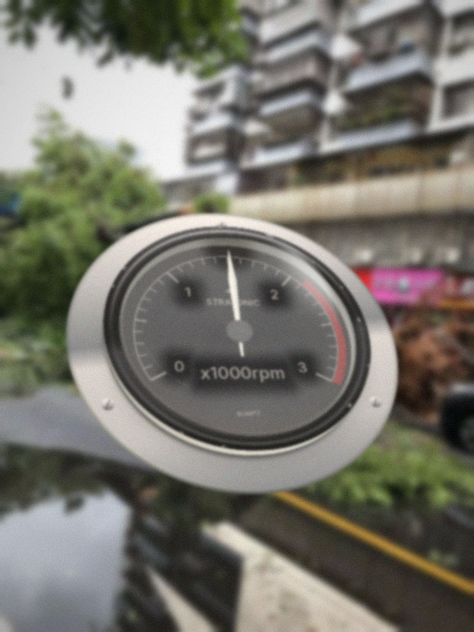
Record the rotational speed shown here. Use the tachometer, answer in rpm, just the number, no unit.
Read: 1500
